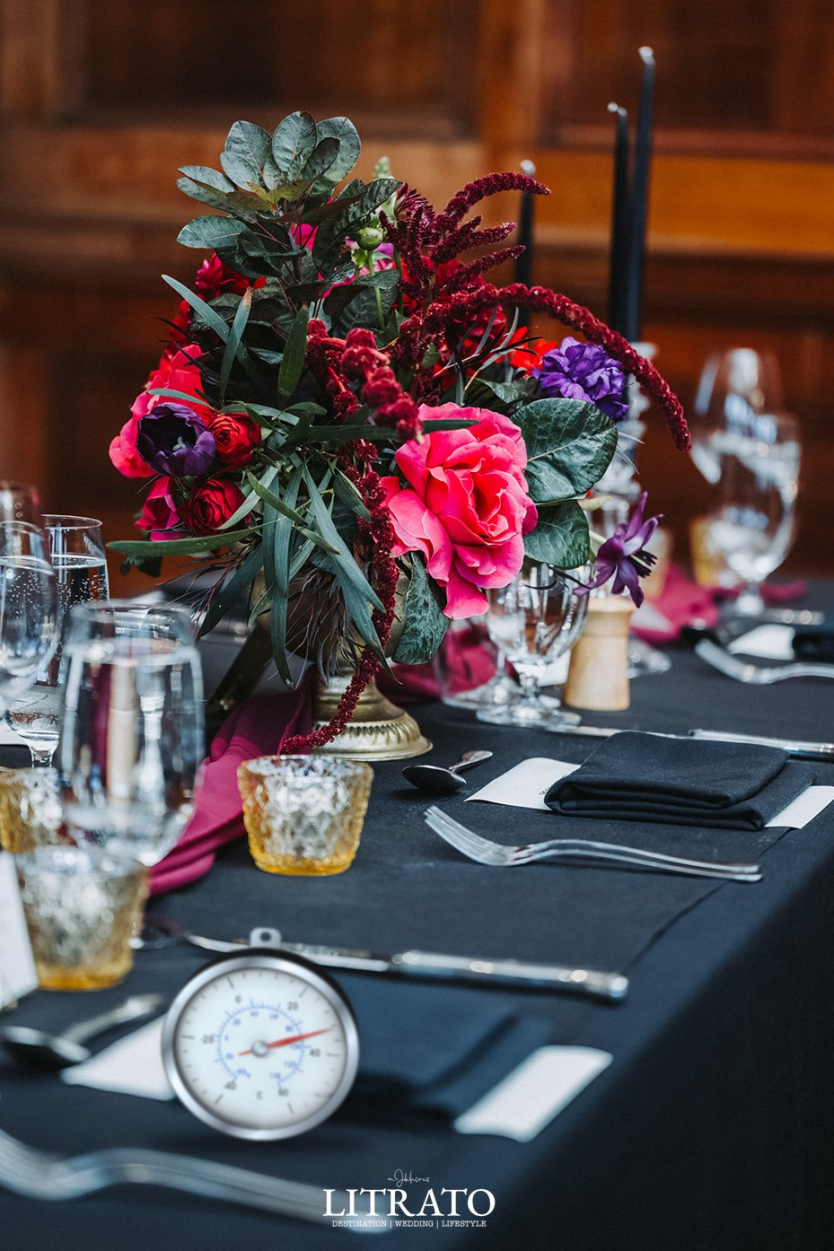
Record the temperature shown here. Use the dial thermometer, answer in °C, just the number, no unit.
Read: 32
